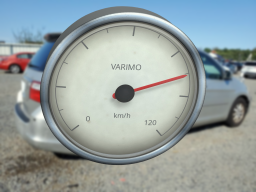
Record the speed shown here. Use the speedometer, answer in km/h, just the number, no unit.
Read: 90
